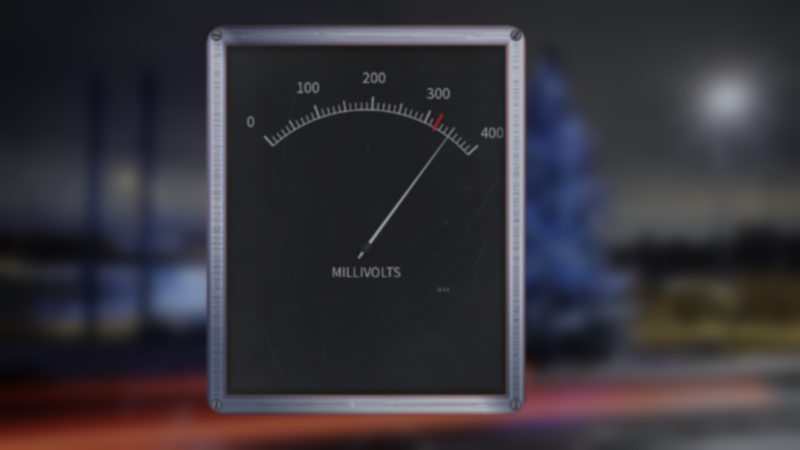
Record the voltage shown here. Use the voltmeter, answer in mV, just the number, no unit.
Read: 350
